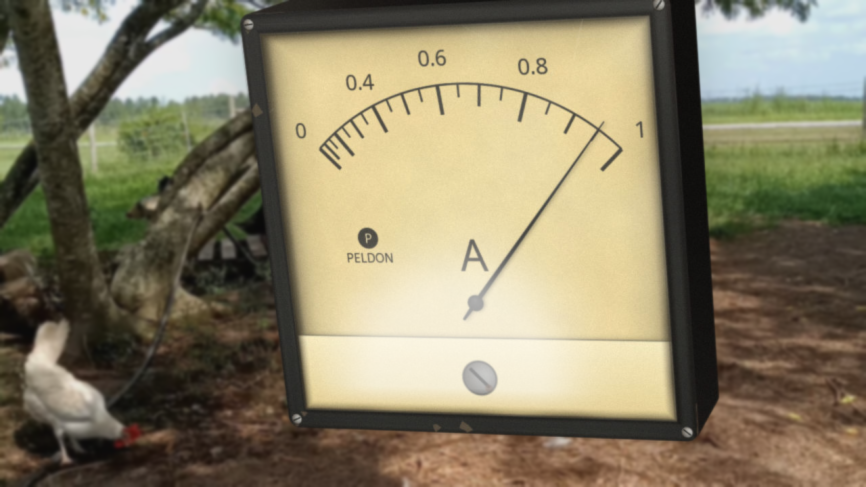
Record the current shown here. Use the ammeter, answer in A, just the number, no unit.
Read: 0.95
